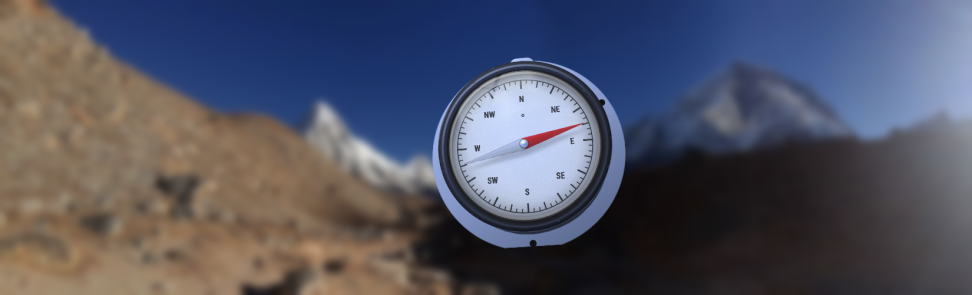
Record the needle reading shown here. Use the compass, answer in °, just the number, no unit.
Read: 75
